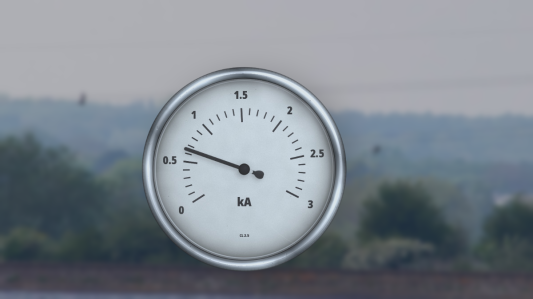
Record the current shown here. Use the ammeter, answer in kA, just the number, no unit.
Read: 0.65
